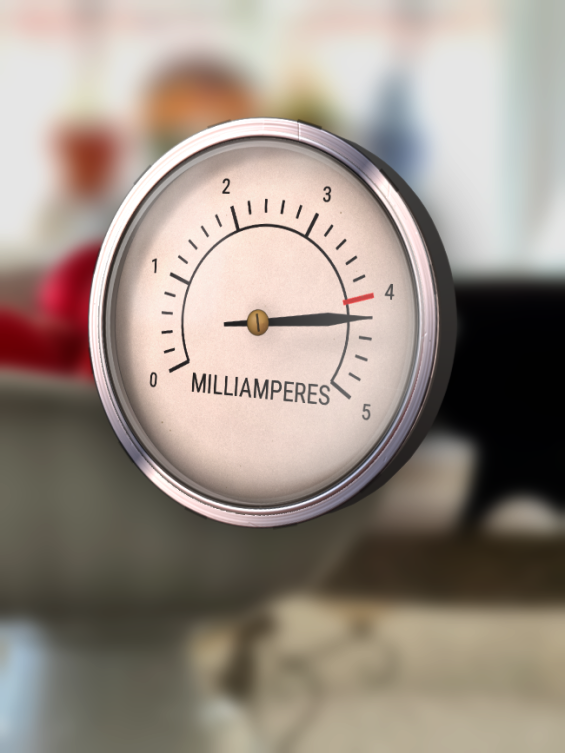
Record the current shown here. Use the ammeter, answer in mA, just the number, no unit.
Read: 4.2
